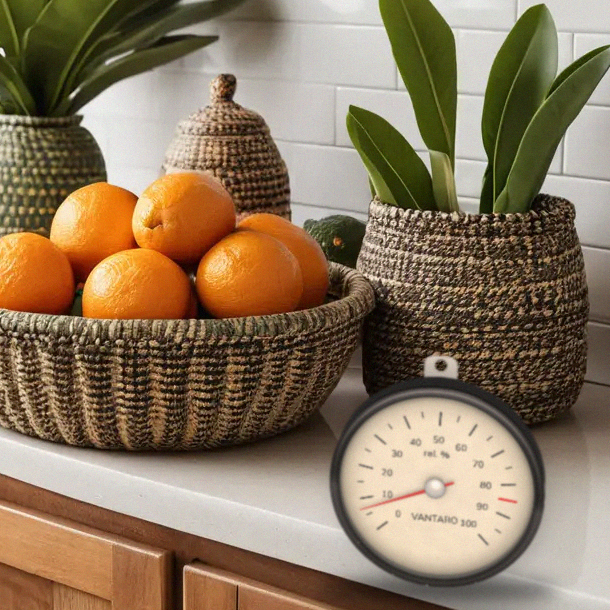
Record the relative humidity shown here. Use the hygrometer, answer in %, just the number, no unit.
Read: 7.5
